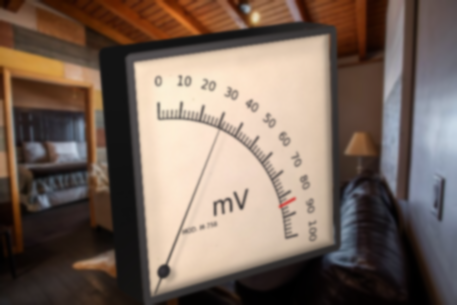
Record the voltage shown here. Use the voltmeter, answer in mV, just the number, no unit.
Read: 30
